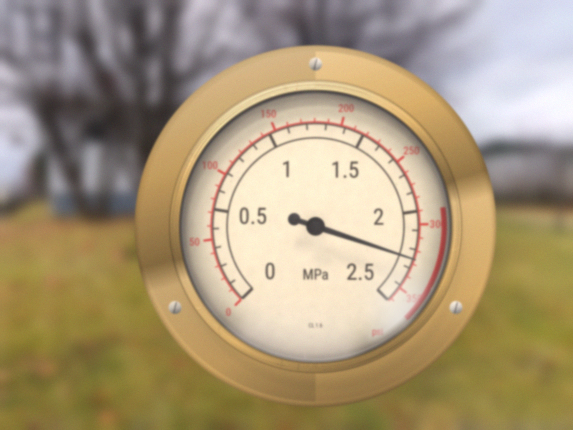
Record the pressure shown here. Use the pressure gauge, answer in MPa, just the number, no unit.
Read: 2.25
